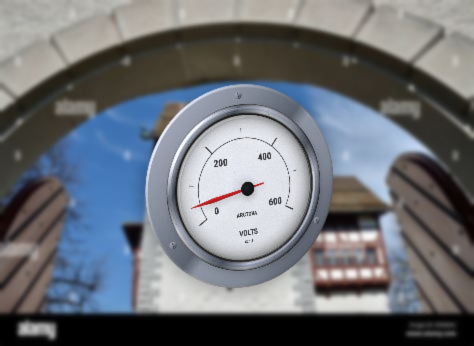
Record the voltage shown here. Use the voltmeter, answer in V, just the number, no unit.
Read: 50
